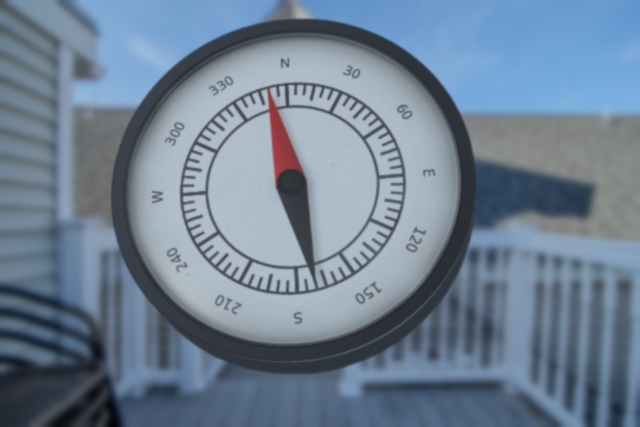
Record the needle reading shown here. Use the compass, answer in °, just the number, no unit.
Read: 350
